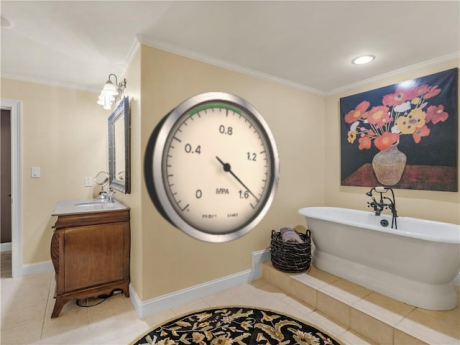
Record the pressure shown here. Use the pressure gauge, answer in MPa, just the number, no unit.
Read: 1.55
